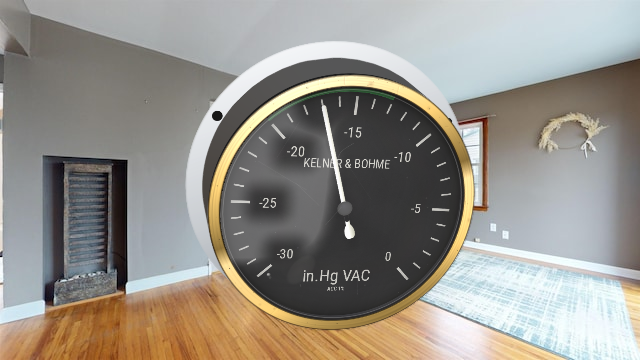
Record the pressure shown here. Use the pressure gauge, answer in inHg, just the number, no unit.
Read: -17
